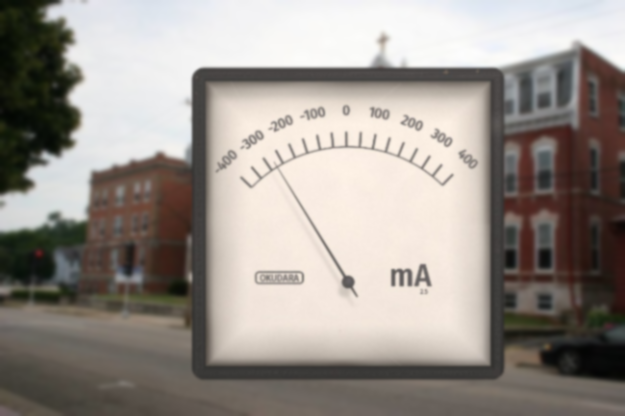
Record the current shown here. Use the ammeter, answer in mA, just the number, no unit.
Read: -275
